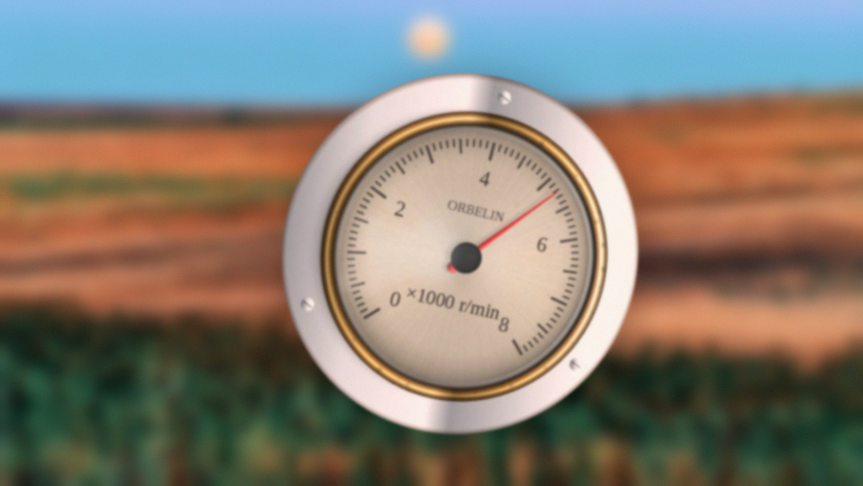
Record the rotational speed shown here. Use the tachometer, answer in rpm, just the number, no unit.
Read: 5200
